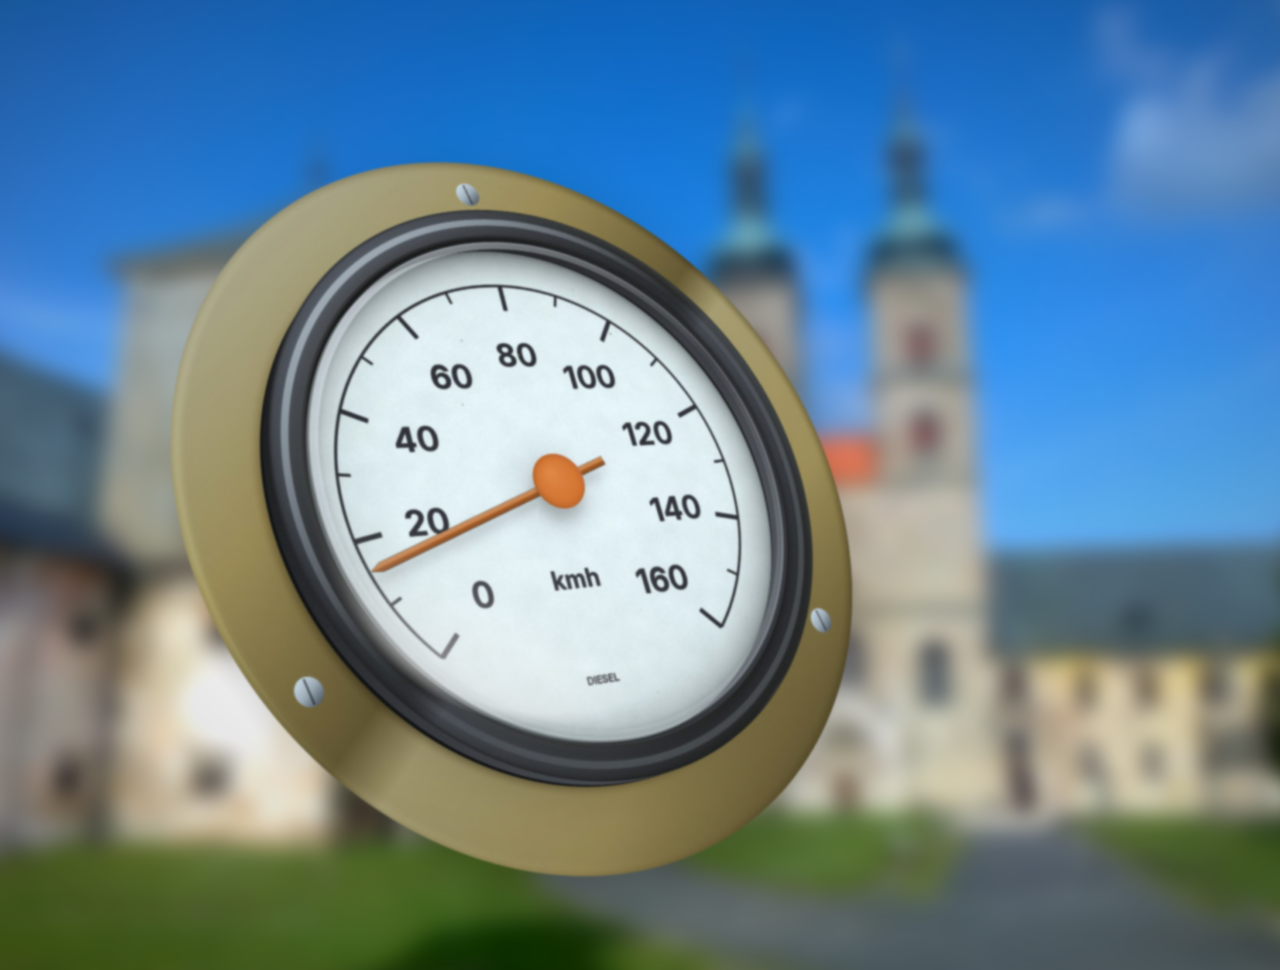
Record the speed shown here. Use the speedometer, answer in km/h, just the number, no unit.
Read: 15
